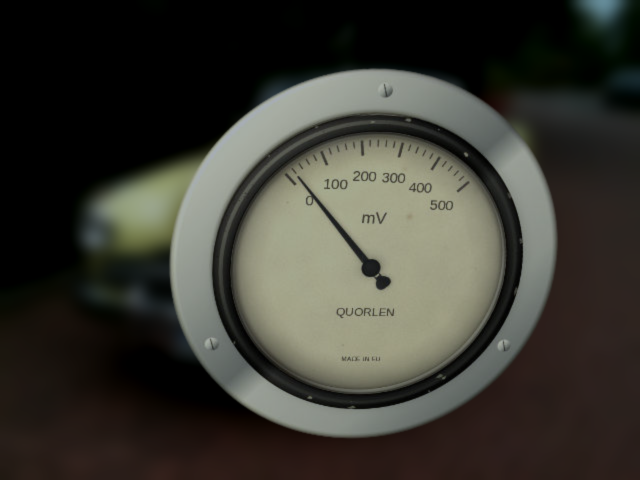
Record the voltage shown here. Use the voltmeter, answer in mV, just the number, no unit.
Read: 20
